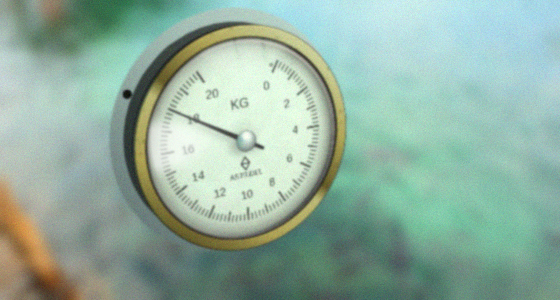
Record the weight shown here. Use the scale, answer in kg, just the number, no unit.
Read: 18
